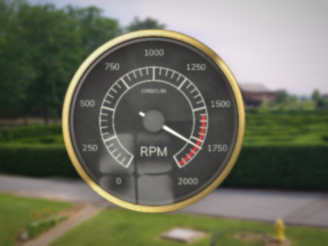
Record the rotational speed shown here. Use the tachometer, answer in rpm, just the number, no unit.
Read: 1800
